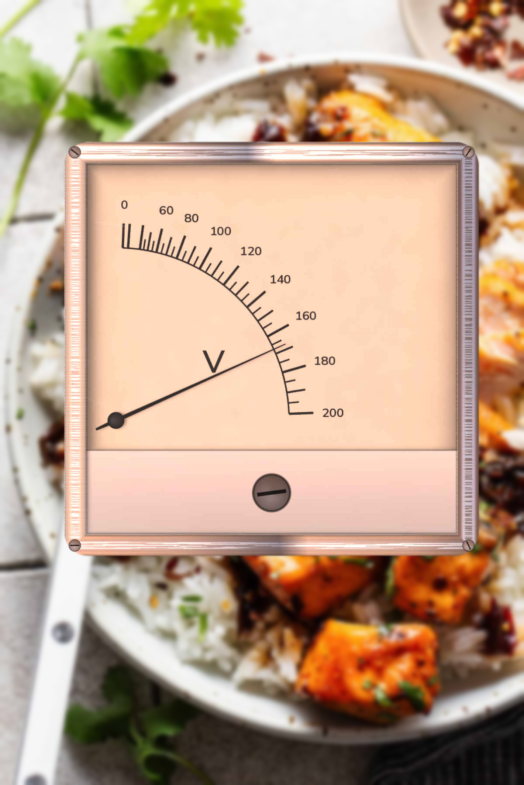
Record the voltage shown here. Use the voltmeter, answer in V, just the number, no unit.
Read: 167.5
